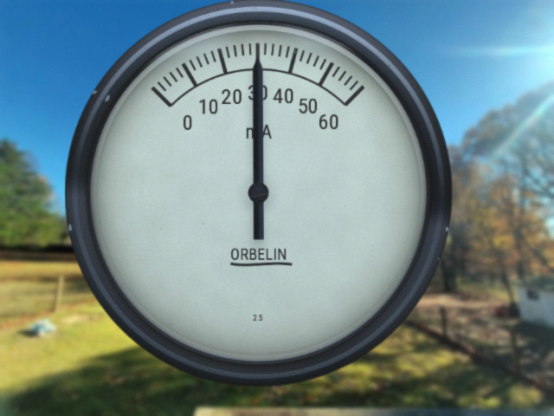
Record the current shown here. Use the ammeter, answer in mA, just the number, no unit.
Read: 30
